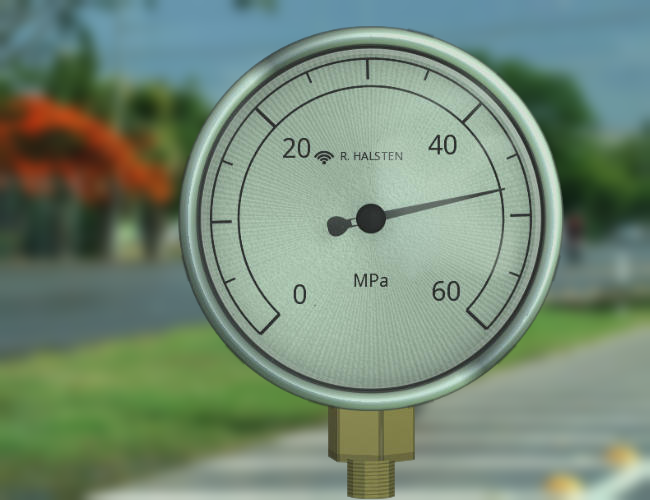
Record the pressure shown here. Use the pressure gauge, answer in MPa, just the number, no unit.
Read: 47.5
